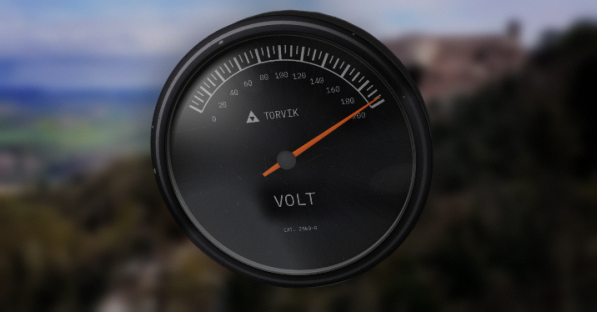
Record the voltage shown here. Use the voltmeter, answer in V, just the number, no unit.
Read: 195
